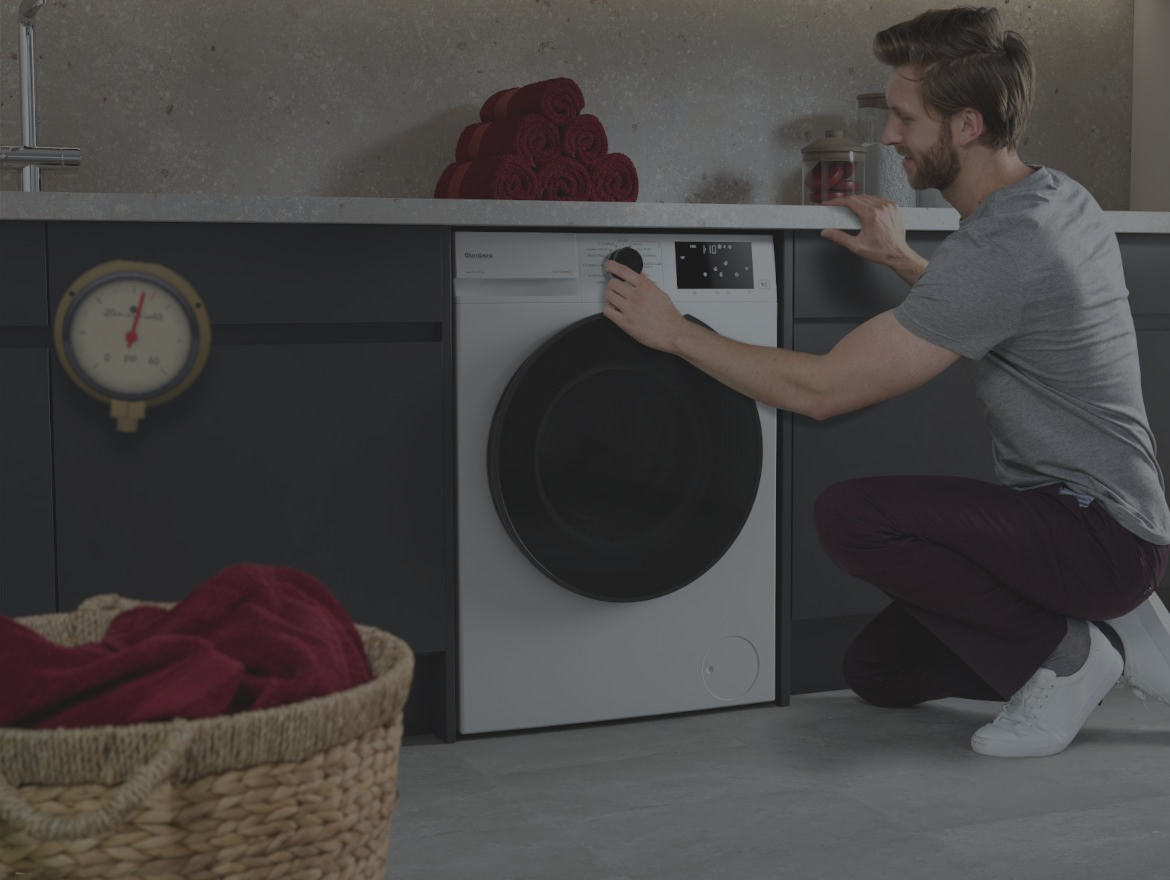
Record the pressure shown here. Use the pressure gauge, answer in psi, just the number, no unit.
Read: 32.5
